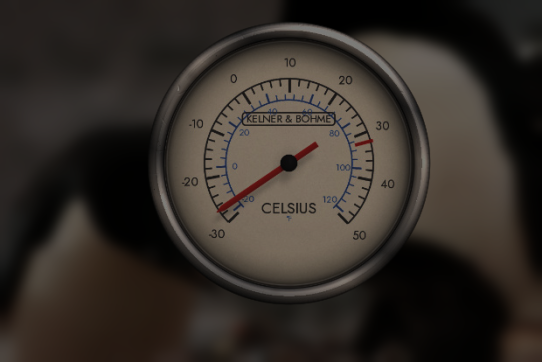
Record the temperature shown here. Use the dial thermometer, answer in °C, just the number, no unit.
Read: -27
